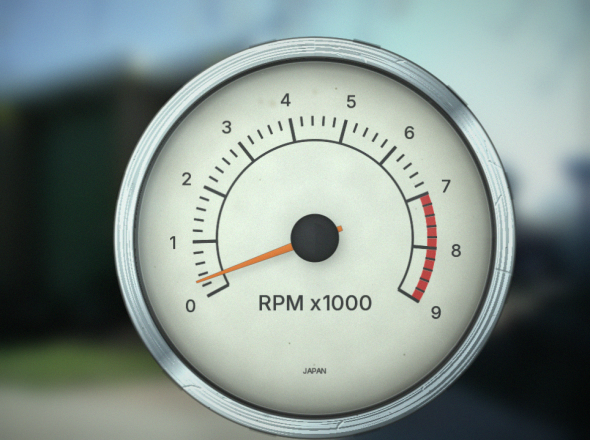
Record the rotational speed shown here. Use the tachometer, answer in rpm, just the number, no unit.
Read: 300
